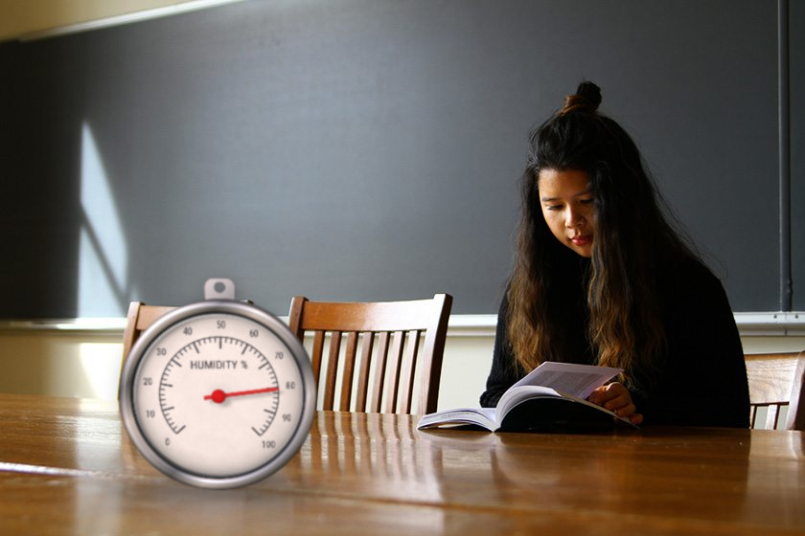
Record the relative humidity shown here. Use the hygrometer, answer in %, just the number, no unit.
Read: 80
